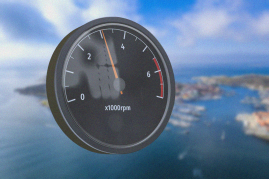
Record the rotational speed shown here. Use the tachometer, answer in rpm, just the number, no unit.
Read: 3000
